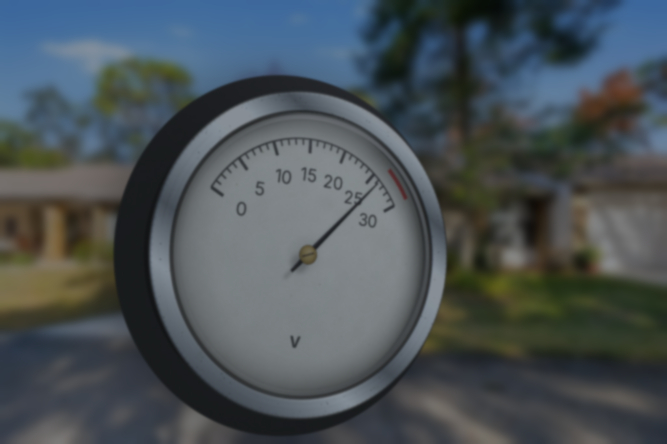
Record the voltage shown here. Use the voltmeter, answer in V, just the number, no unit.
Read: 26
